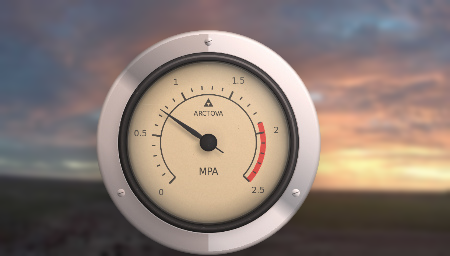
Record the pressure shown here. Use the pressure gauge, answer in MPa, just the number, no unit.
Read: 0.75
